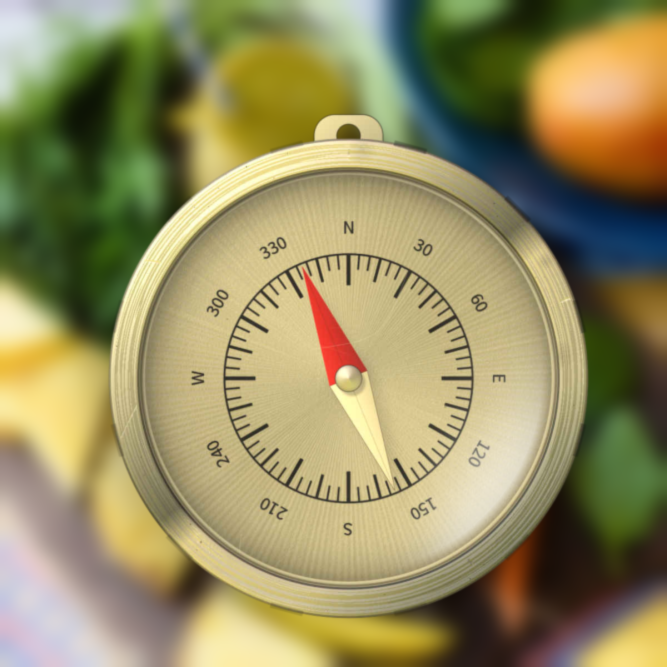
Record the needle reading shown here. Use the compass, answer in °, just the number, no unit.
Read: 337.5
